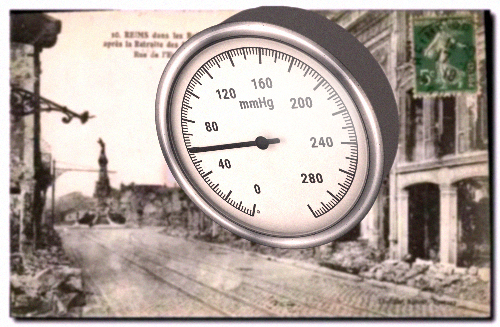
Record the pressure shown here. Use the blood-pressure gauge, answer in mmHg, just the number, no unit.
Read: 60
